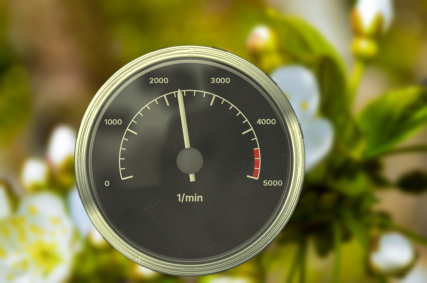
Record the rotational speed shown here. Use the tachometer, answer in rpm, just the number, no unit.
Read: 2300
